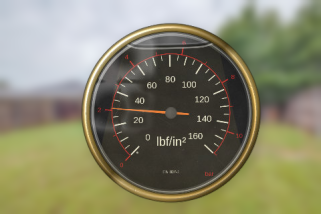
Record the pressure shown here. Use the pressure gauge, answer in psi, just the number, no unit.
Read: 30
